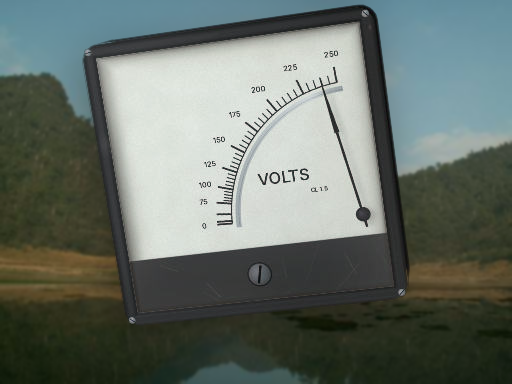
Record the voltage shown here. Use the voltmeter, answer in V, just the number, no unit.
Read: 240
